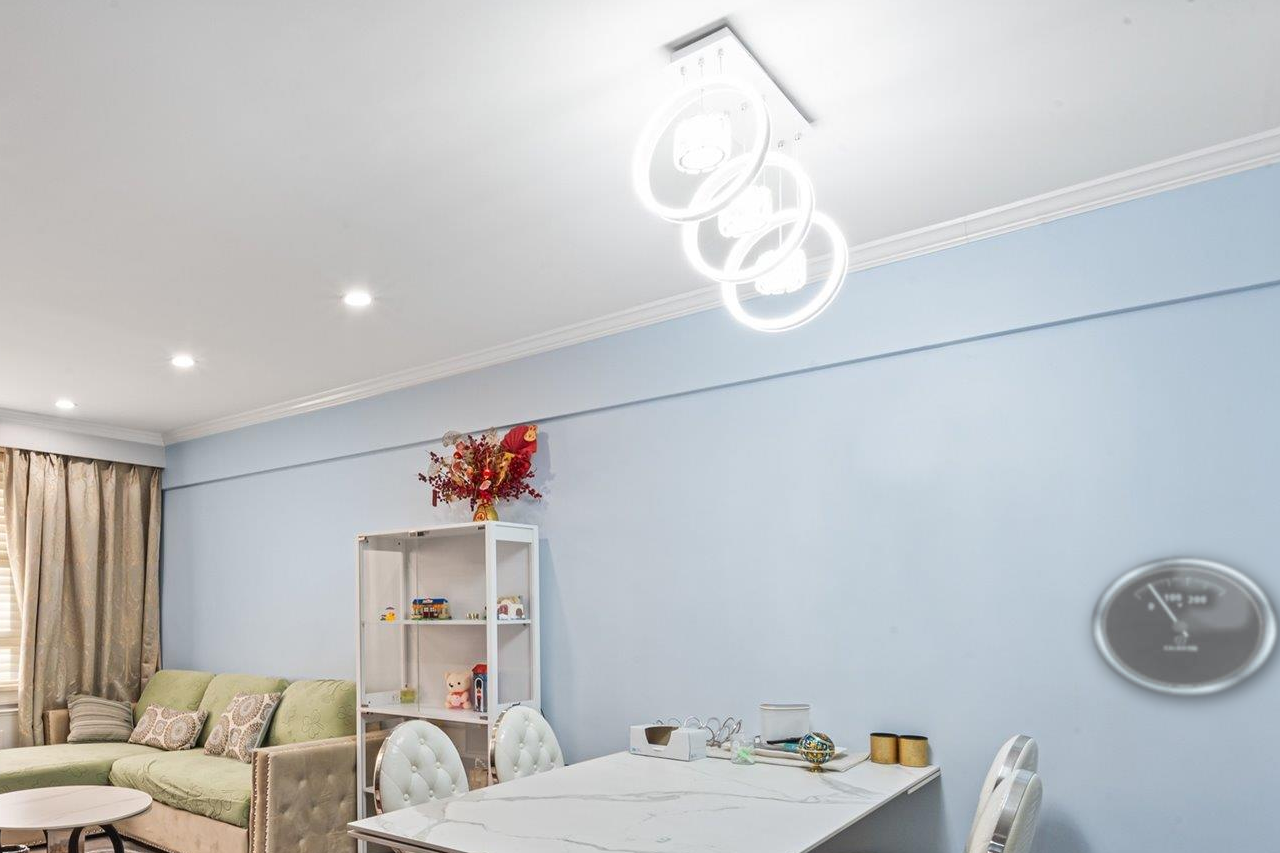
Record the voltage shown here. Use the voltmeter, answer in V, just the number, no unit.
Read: 50
